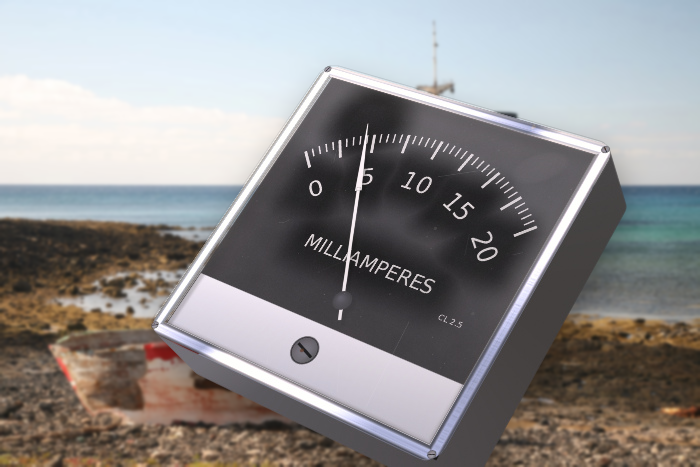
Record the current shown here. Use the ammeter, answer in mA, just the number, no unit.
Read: 4.5
